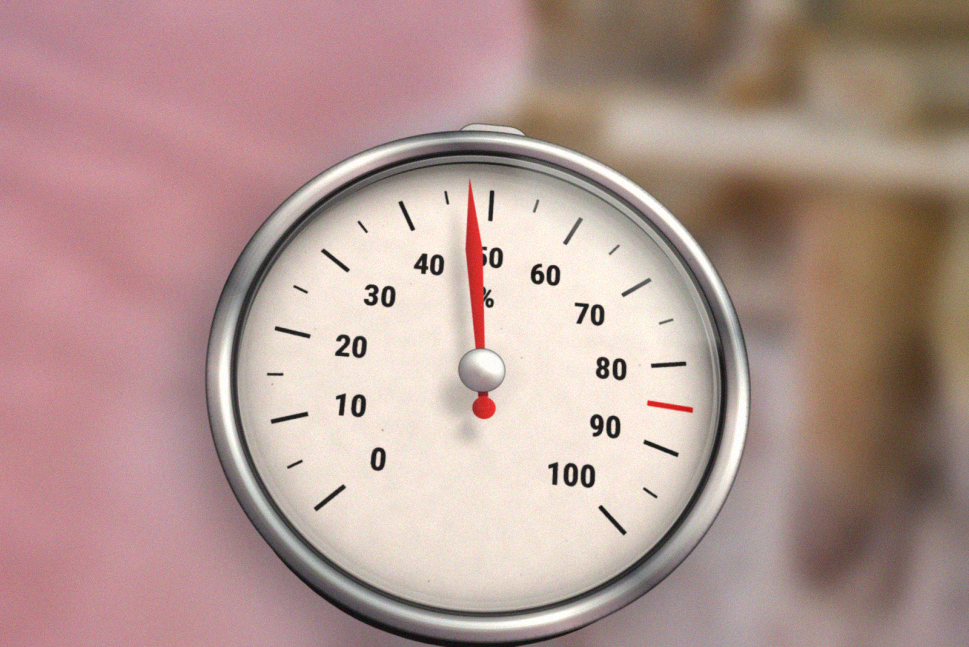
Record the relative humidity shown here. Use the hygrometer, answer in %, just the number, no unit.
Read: 47.5
